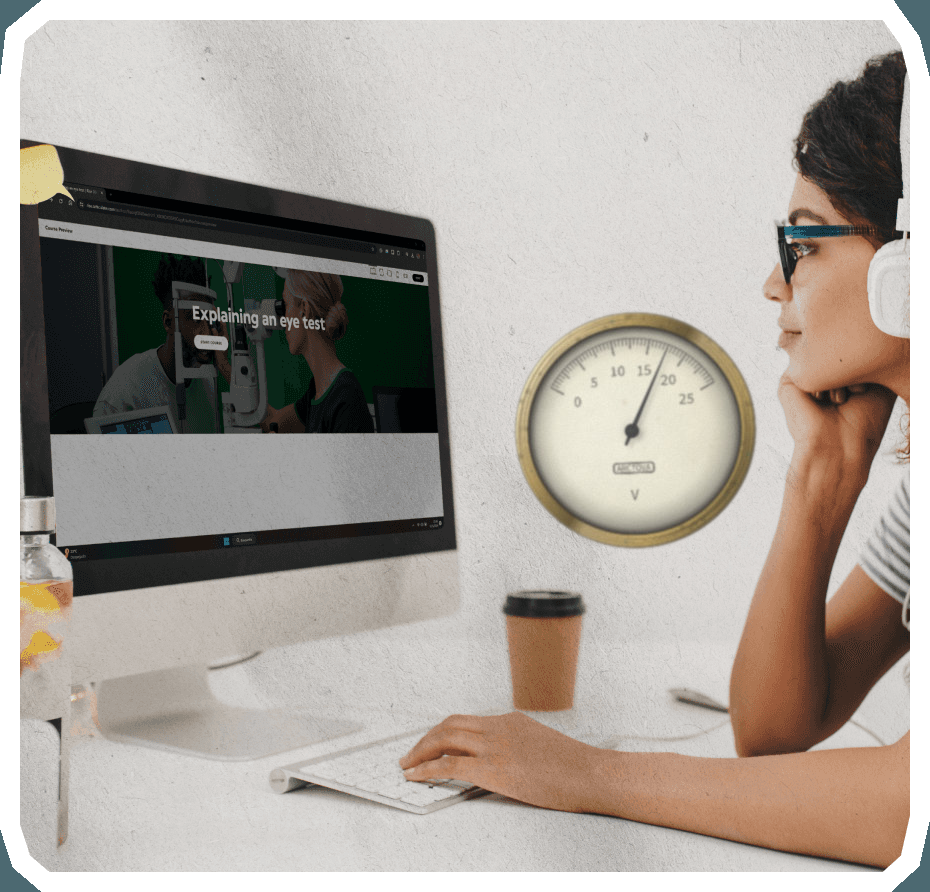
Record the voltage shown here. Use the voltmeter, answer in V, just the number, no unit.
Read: 17.5
